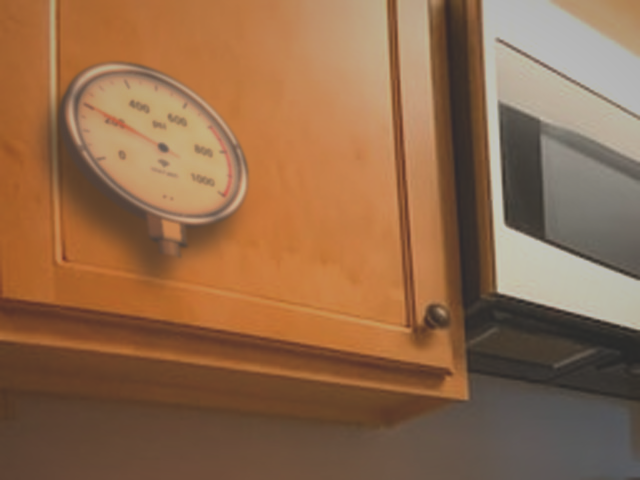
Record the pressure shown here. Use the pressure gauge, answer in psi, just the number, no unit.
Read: 200
